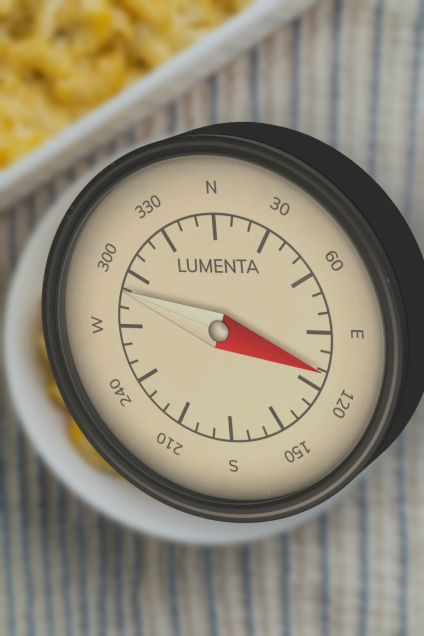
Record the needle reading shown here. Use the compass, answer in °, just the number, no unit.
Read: 110
